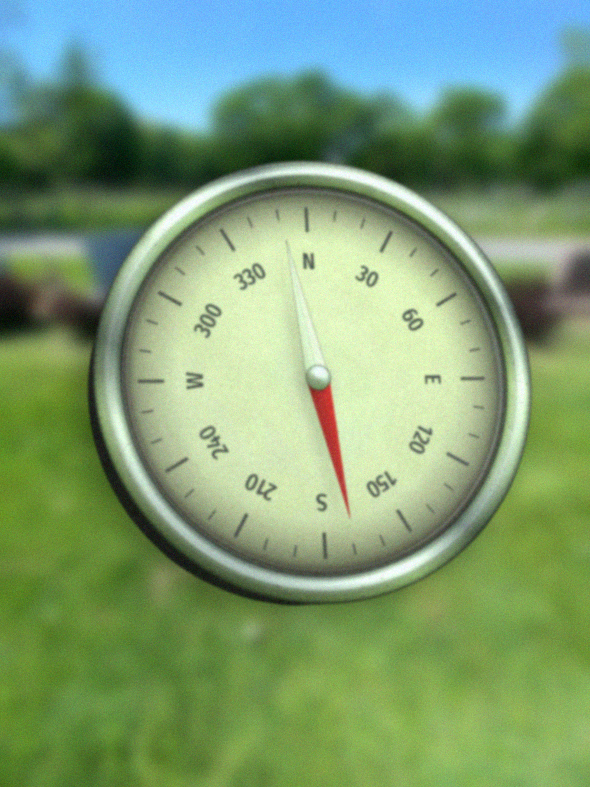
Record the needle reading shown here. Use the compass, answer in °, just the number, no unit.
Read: 170
